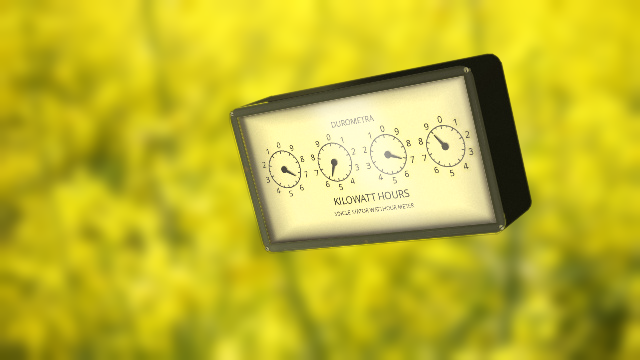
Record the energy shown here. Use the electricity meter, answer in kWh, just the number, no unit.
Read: 6569
